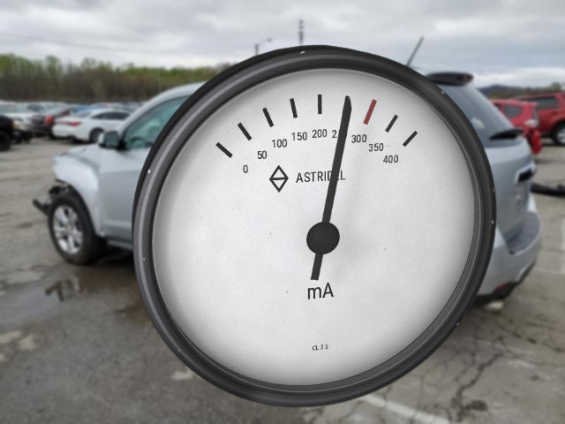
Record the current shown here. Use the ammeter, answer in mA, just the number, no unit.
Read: 250
